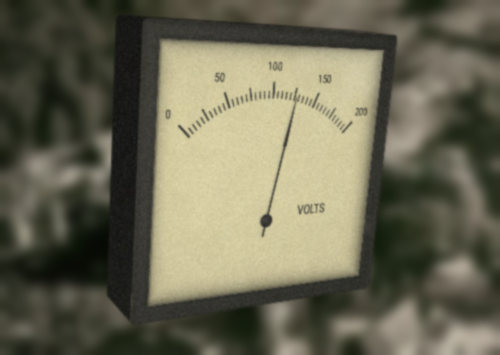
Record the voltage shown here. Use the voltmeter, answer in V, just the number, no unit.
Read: 125
